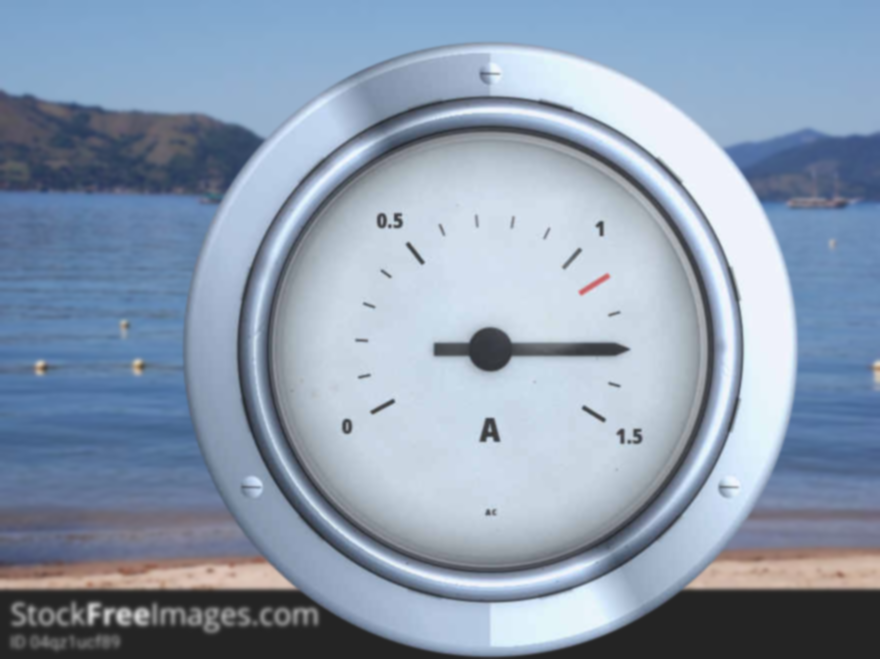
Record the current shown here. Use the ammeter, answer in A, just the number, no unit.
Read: 1.3
